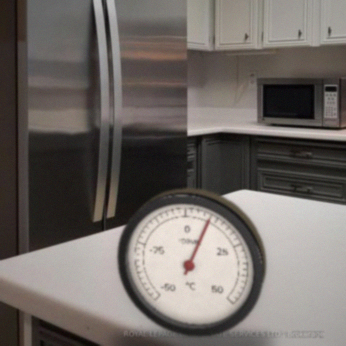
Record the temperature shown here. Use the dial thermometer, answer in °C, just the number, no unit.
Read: 10
